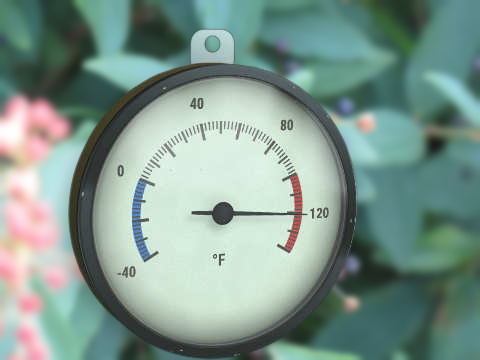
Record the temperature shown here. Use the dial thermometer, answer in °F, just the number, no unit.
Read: 120
